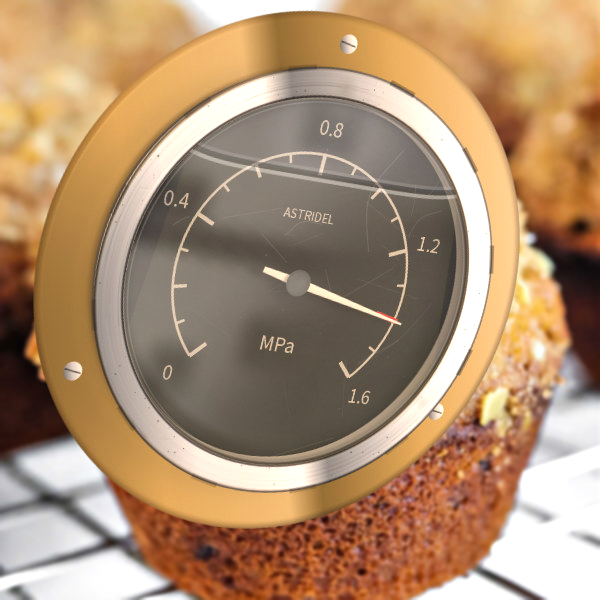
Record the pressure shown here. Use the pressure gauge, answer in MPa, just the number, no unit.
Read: 1.4
